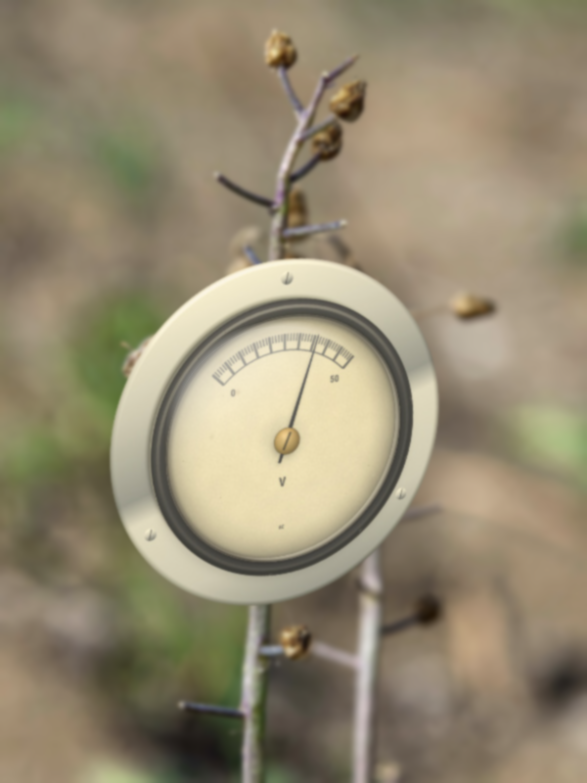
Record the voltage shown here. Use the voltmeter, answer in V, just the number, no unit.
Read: 35
